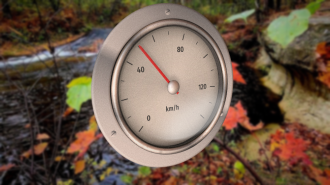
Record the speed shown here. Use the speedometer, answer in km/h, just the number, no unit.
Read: 50
